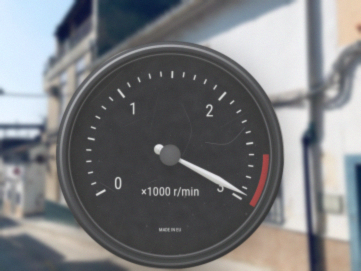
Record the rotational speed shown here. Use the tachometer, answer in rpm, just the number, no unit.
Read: 2950
